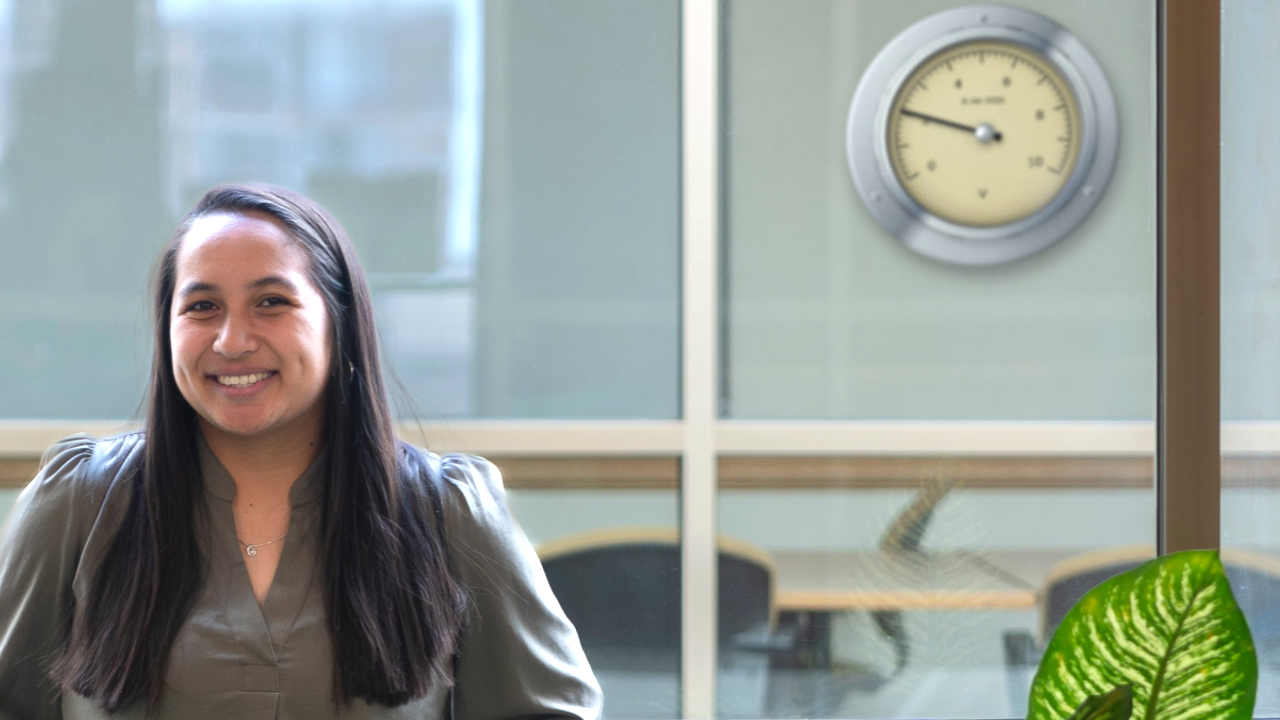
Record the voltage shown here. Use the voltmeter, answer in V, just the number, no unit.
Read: 2
